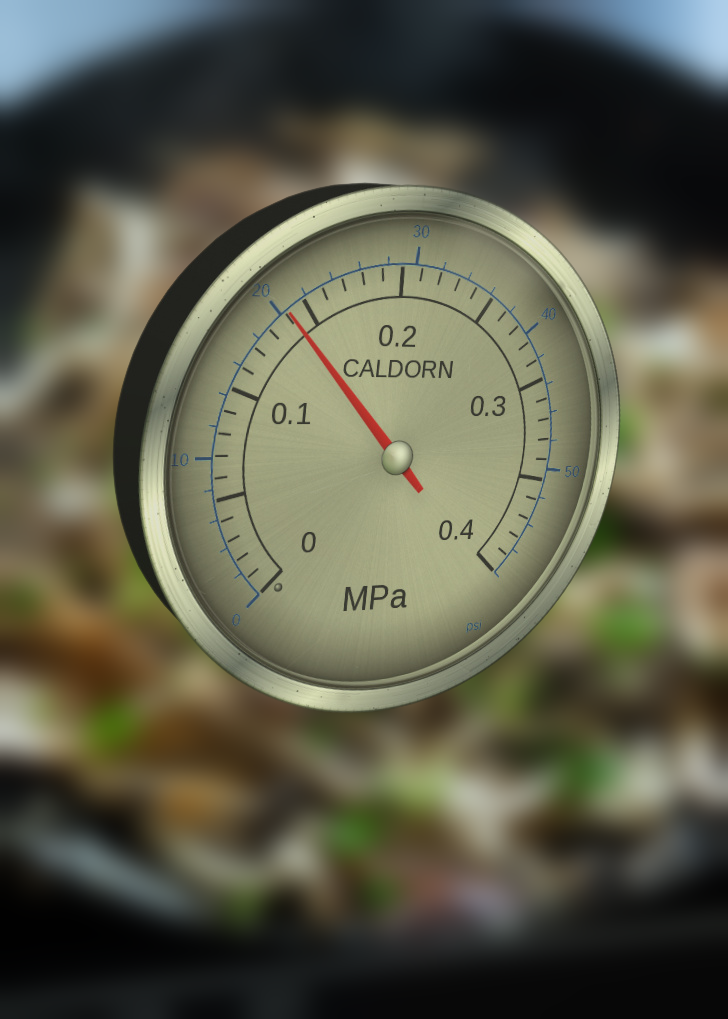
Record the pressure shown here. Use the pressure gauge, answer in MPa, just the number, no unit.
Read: 0.14
